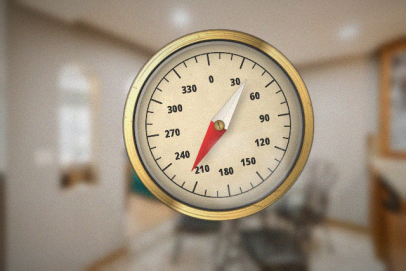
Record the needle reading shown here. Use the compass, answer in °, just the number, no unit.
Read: 220
